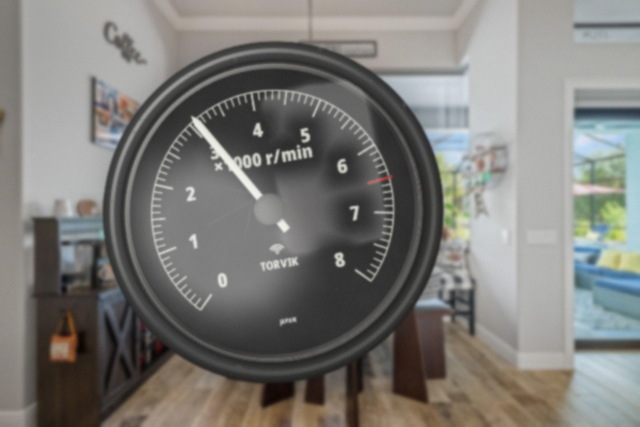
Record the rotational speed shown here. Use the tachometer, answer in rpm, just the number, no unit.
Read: 3100
